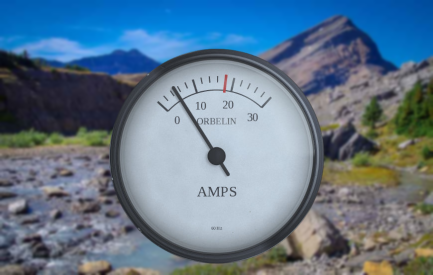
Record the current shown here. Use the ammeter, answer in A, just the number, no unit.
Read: 5
